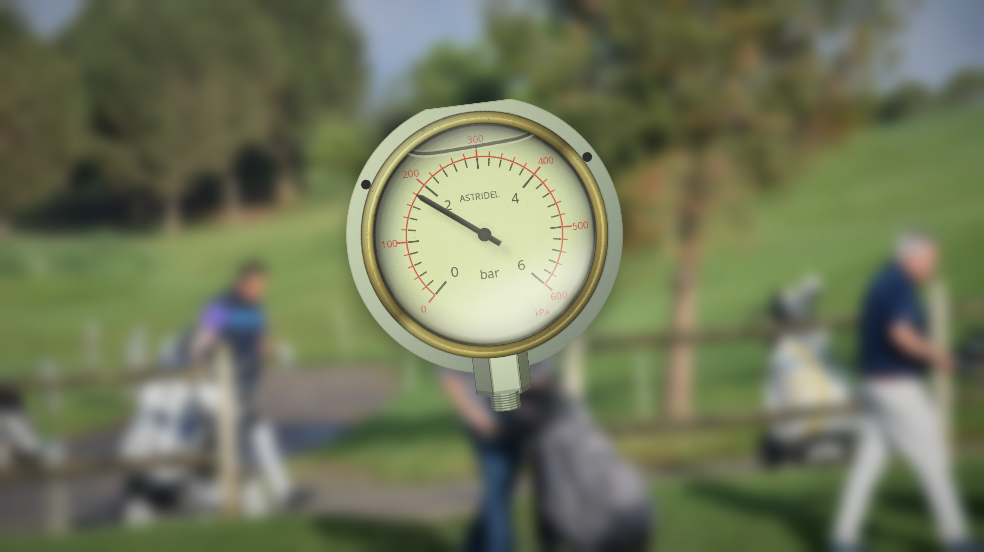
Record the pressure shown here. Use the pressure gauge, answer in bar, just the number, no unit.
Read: 1.8
